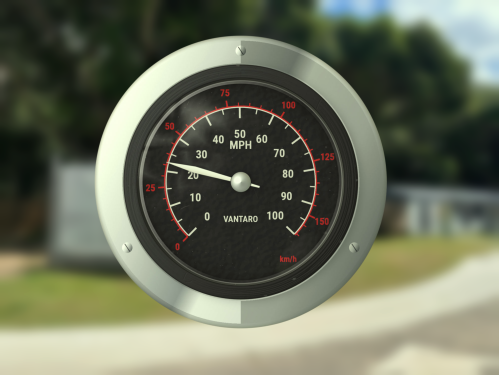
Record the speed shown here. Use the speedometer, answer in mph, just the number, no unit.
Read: 22.5
